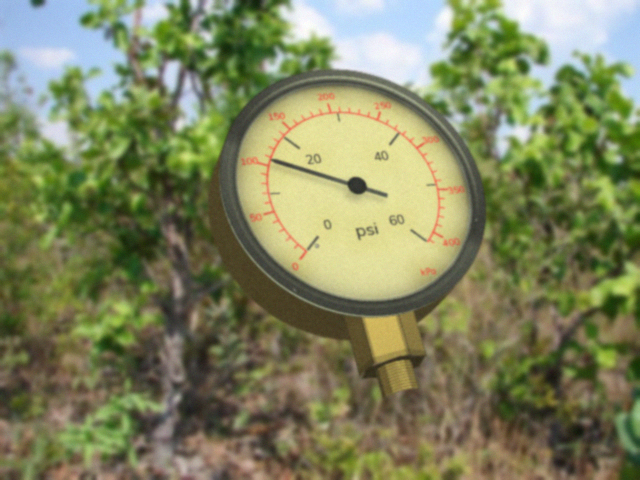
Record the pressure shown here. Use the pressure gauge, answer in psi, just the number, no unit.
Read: 15
